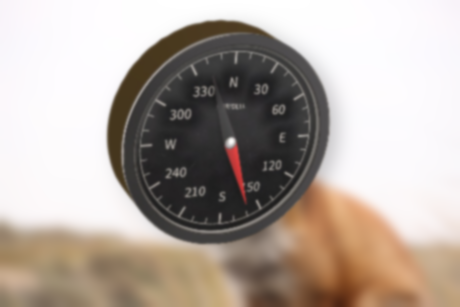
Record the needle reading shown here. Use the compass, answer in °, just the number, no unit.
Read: 160
